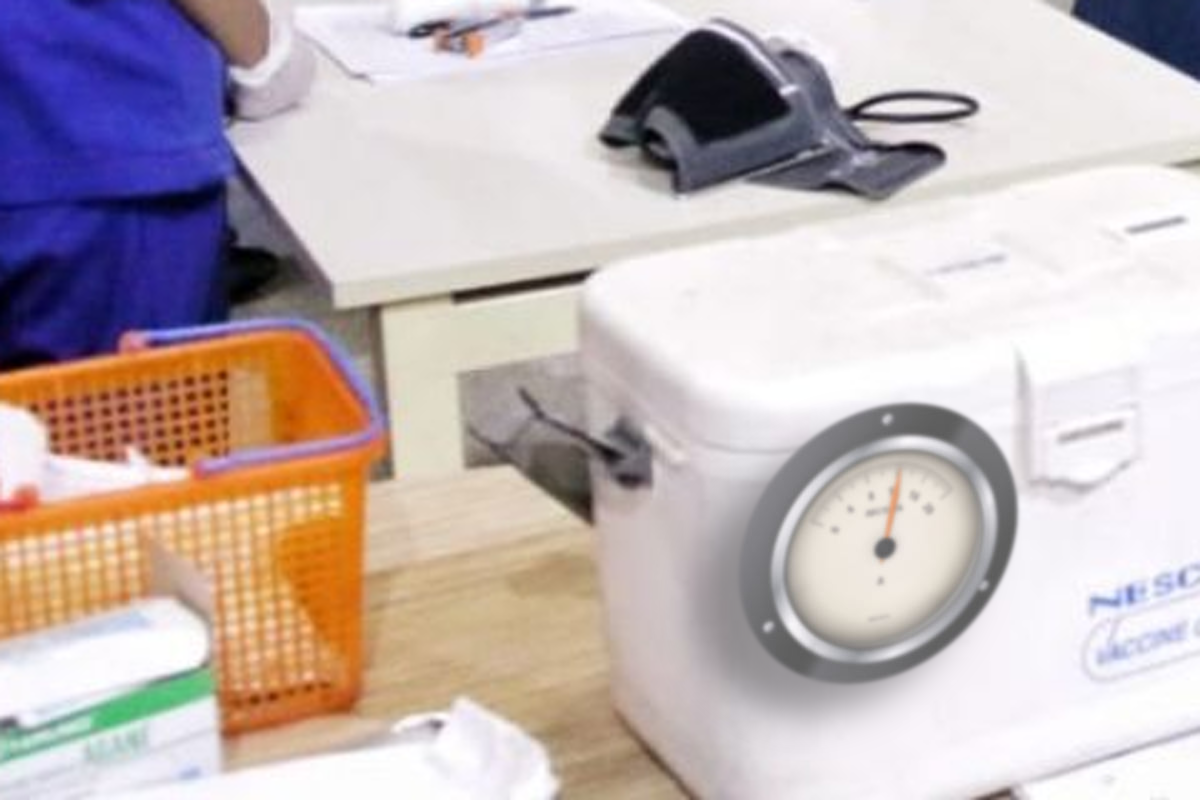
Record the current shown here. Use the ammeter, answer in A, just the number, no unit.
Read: 12
